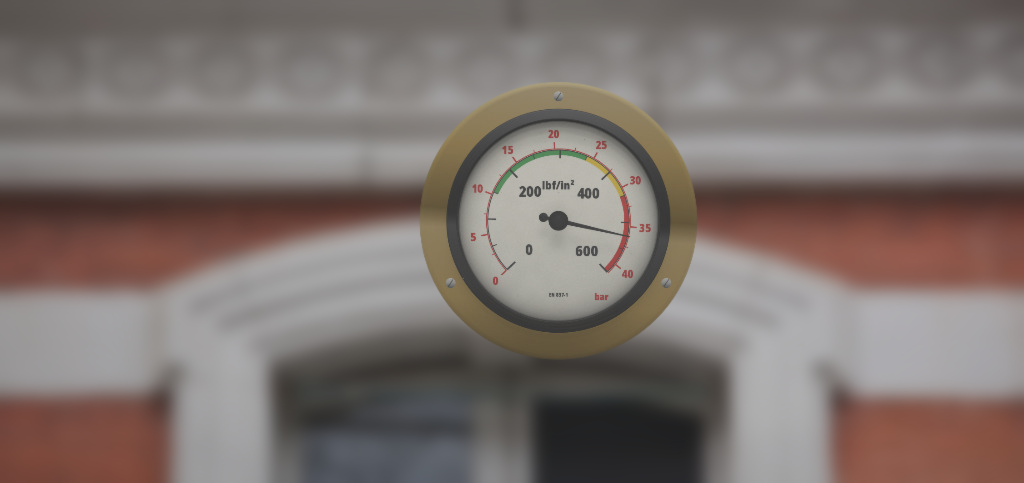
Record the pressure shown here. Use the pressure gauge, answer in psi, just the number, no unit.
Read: 525
